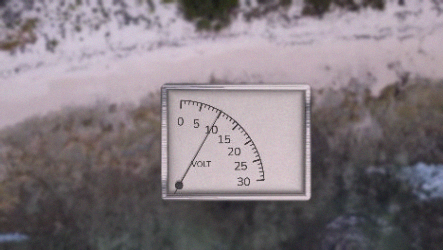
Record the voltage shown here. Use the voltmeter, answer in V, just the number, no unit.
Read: 10
